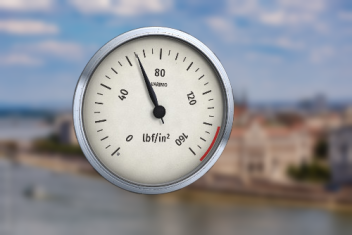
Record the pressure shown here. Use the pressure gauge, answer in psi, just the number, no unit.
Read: 65
